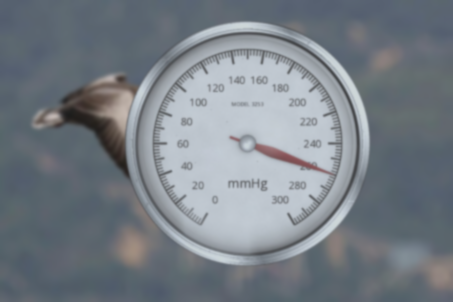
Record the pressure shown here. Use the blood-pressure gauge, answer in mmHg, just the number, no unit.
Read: 260
